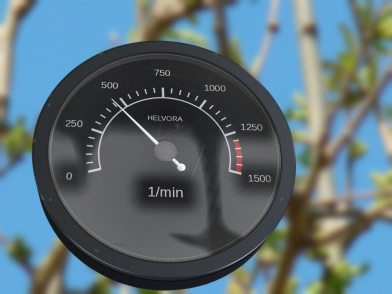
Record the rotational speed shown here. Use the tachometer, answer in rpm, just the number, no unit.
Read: 450
